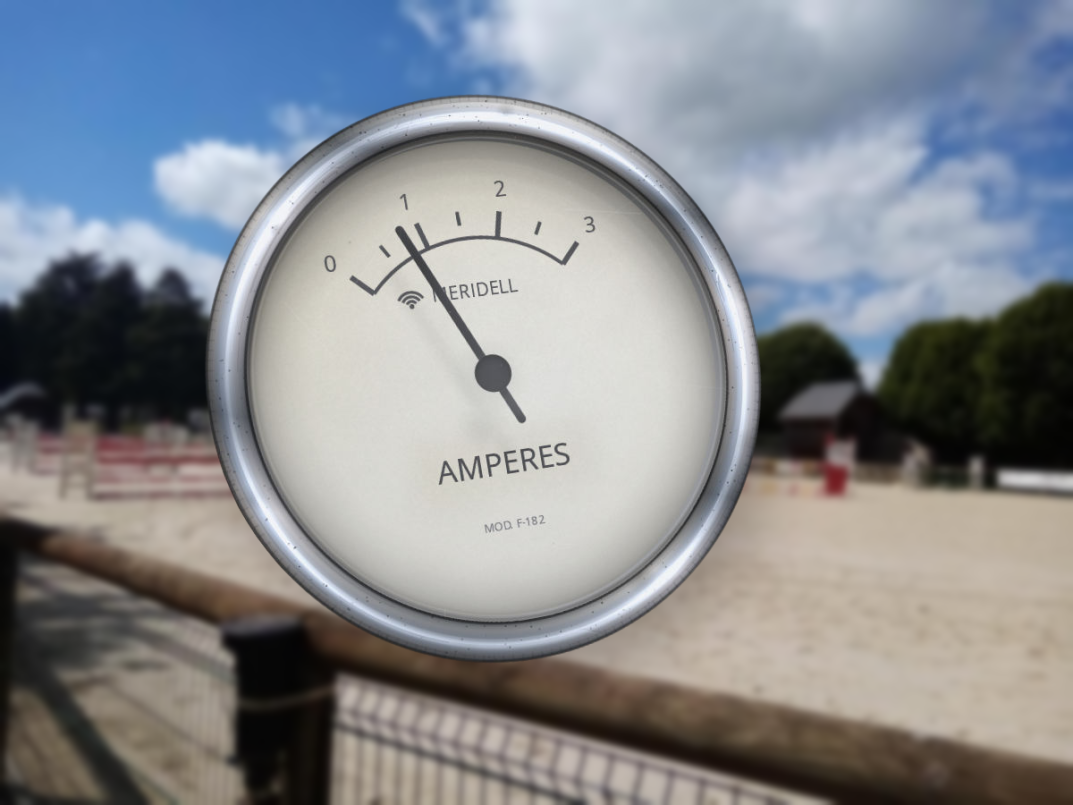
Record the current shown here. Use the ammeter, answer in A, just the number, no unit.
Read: 0.75
